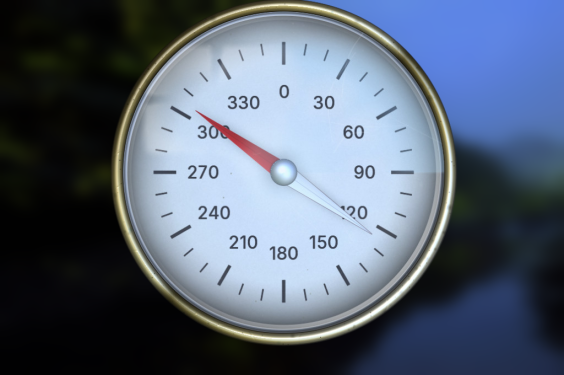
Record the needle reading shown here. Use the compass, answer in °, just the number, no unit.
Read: 305
